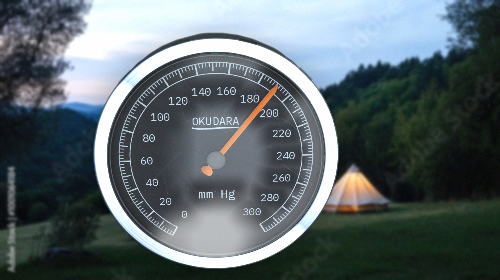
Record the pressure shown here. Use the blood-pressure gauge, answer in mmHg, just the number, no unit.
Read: 190
